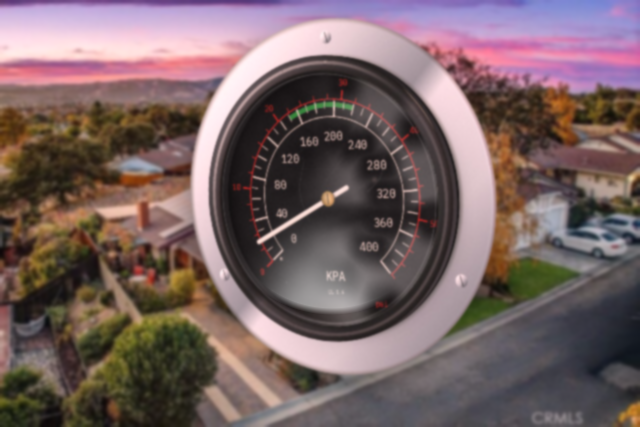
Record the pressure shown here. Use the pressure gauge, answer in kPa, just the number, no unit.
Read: 20
